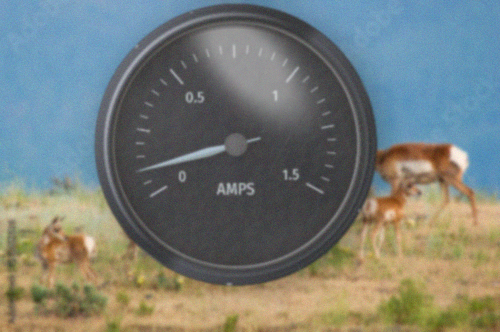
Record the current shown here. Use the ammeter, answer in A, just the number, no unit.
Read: 0.1
